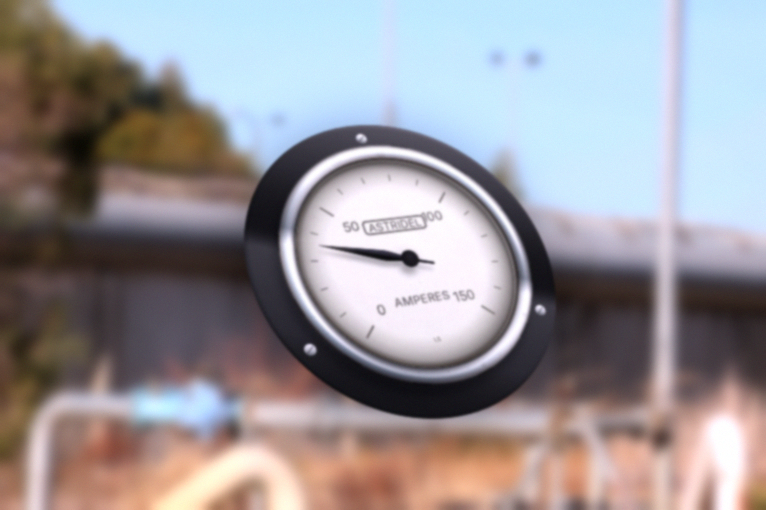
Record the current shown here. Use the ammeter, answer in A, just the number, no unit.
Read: 35
